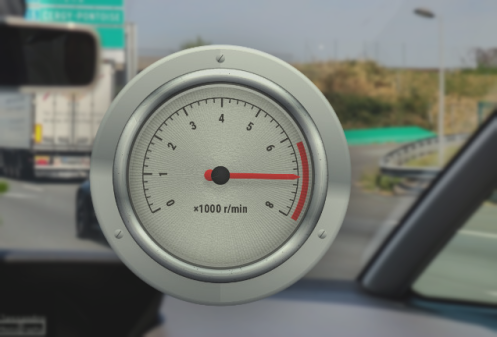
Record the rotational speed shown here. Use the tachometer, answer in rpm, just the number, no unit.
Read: 7000
